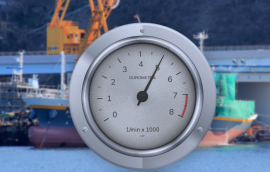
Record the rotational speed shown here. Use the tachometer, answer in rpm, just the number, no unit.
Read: 5000
